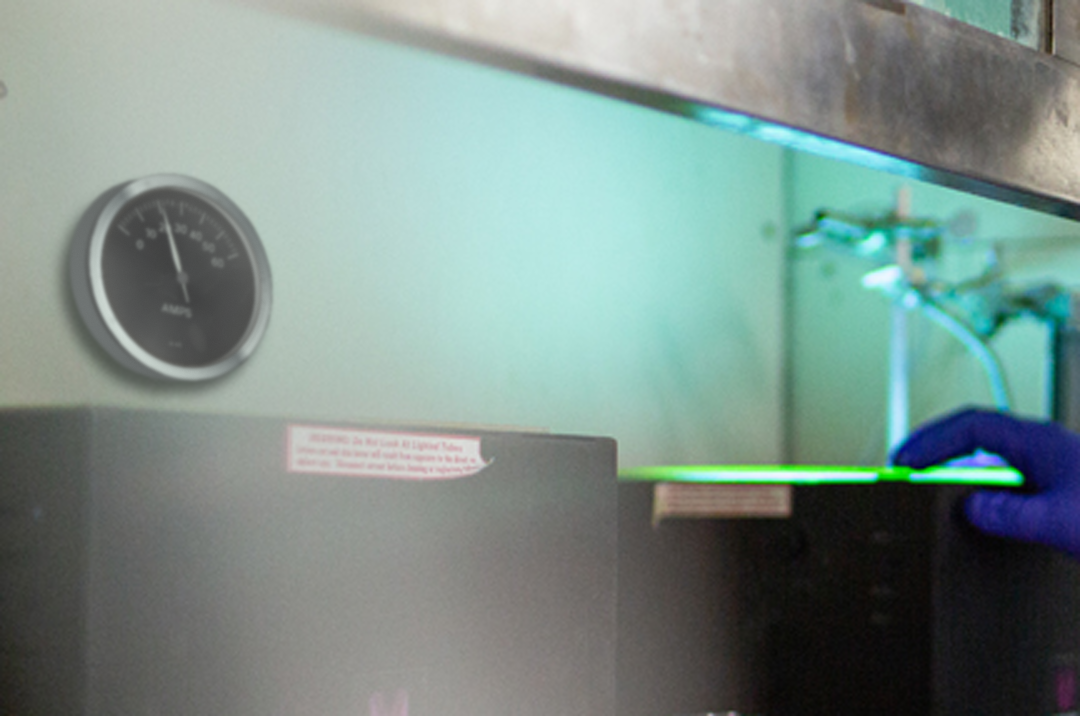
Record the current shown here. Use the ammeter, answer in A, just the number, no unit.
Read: 20
